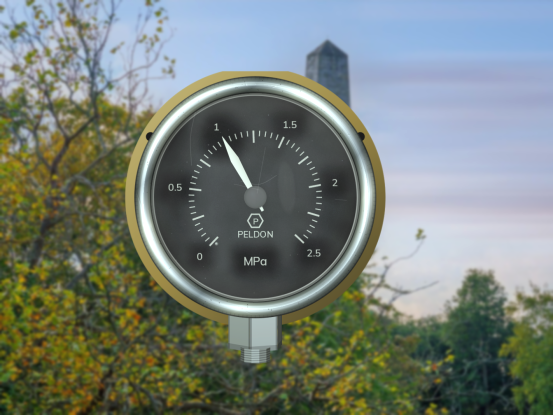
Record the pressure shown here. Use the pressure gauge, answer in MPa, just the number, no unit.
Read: 1
